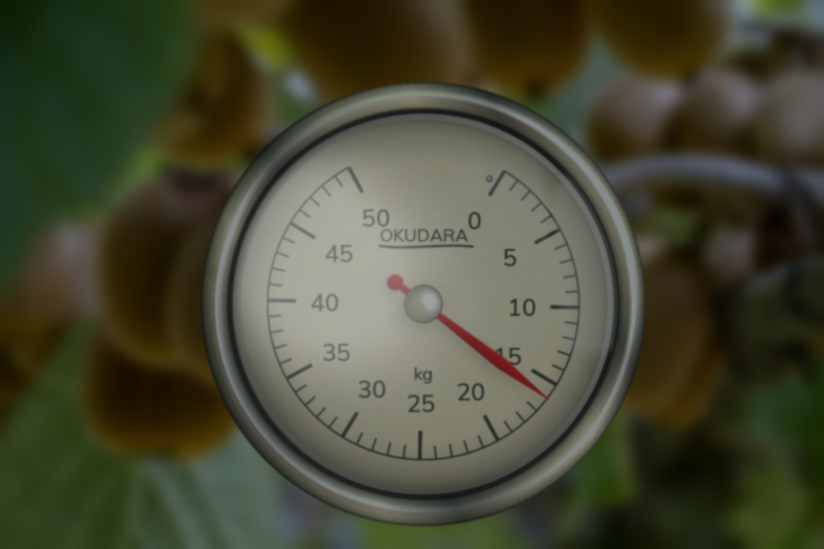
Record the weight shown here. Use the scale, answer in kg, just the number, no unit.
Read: 16
